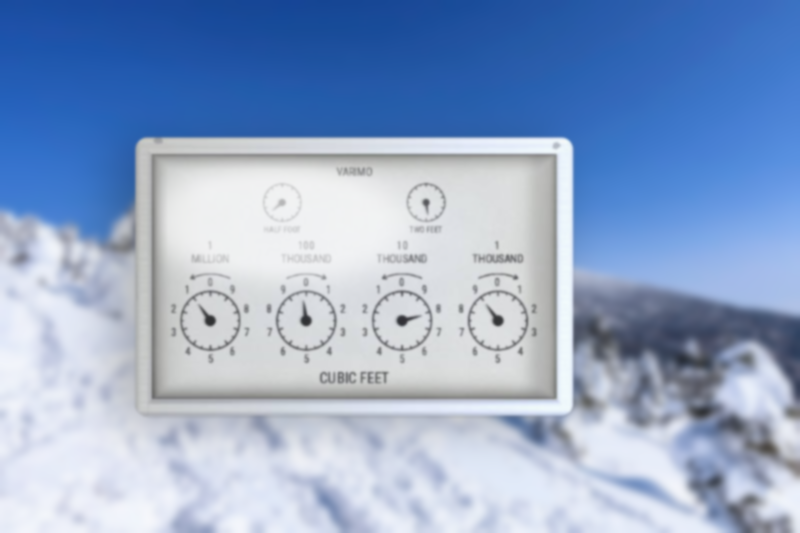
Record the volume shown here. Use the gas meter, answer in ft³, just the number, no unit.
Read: 97900
